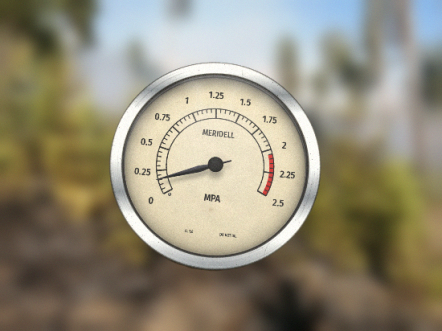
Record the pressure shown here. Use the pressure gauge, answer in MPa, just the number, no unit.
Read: 0.15
